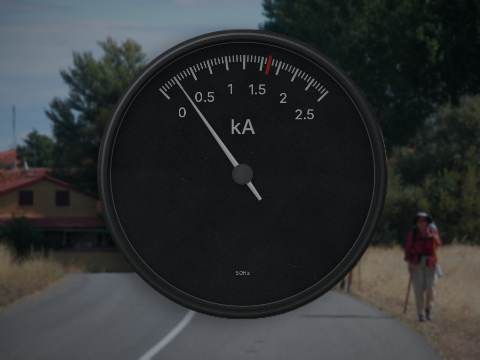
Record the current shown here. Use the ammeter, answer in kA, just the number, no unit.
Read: 0.25
